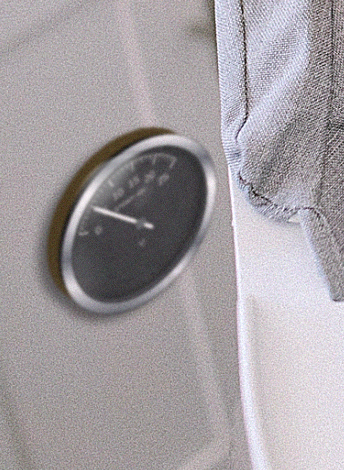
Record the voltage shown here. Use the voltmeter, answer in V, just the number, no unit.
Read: 5
